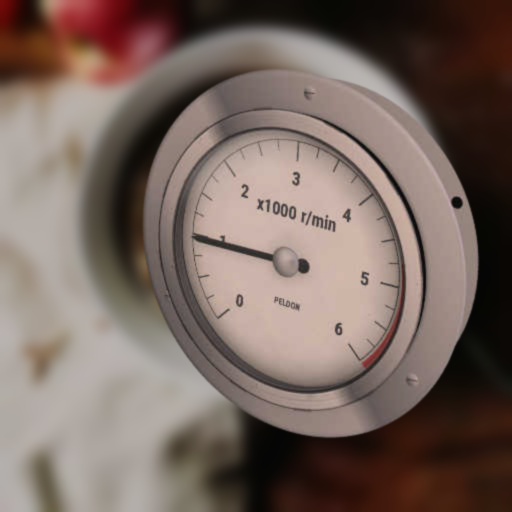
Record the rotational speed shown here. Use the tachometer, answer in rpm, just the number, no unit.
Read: 1000
